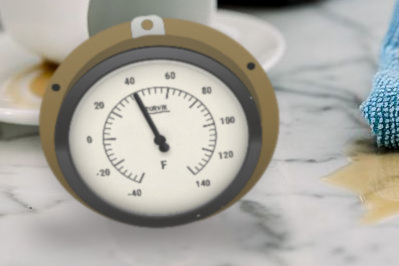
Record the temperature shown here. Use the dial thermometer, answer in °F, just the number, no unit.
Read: 40
